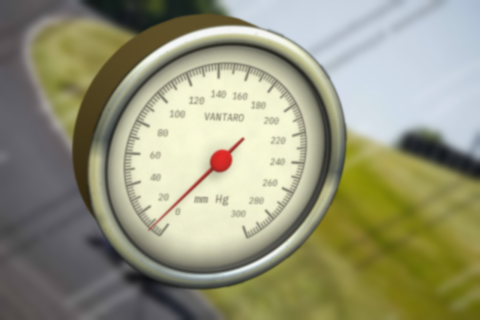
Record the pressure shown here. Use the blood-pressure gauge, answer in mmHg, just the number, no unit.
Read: 10
